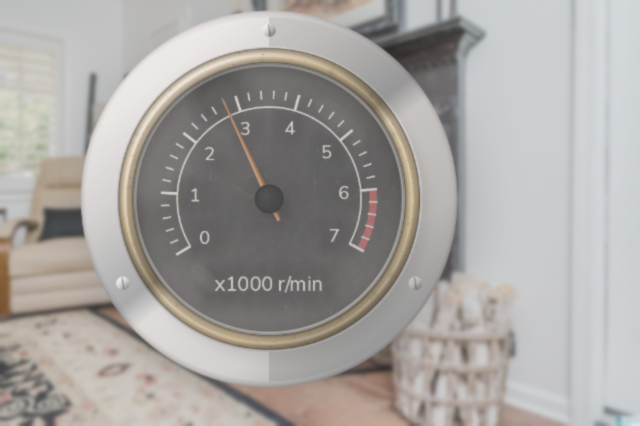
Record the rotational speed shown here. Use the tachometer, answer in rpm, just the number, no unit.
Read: 2800
